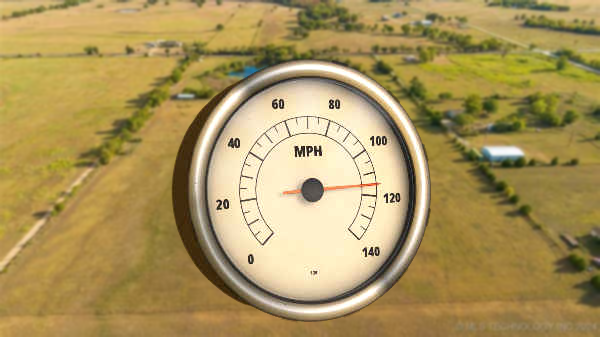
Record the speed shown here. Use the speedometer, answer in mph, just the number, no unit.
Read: 115
